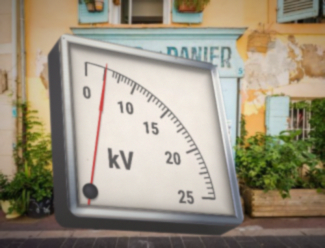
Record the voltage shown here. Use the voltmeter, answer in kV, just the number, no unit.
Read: 5
